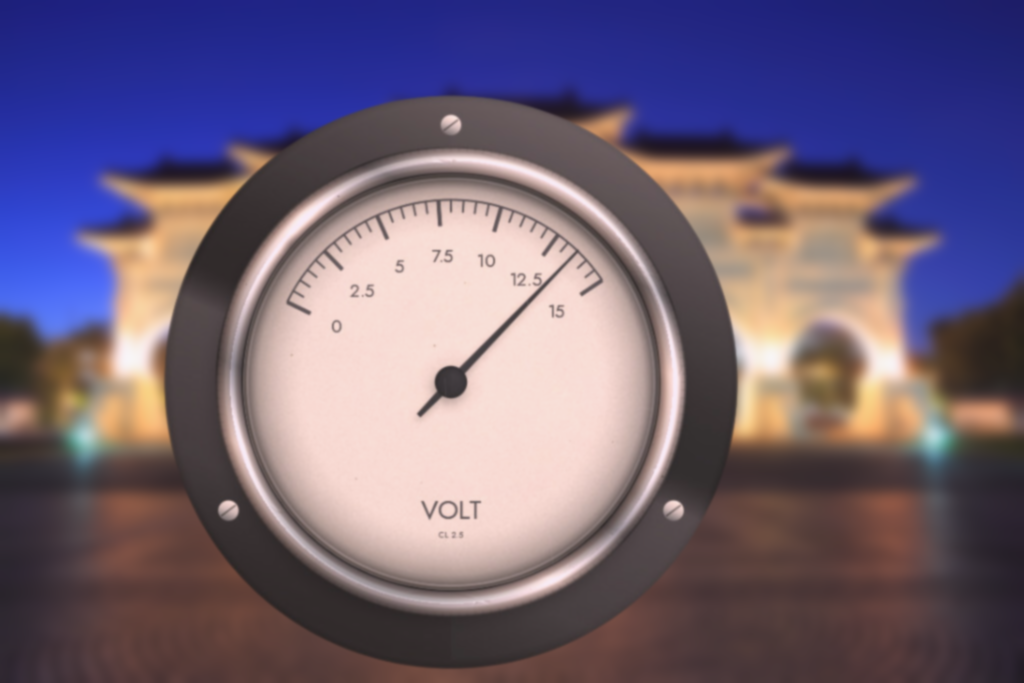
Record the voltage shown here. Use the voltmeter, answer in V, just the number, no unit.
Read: 13.5
